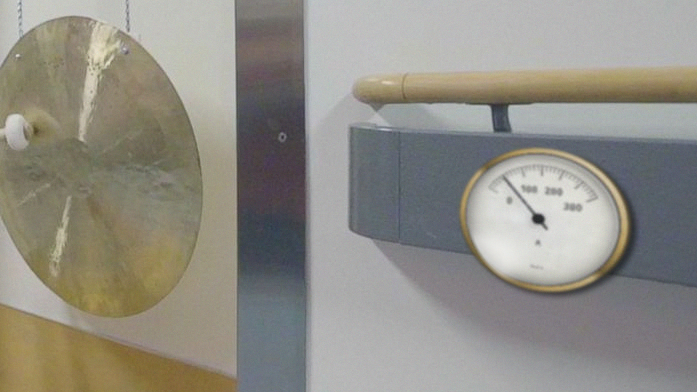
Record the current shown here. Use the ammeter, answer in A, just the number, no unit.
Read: 50
